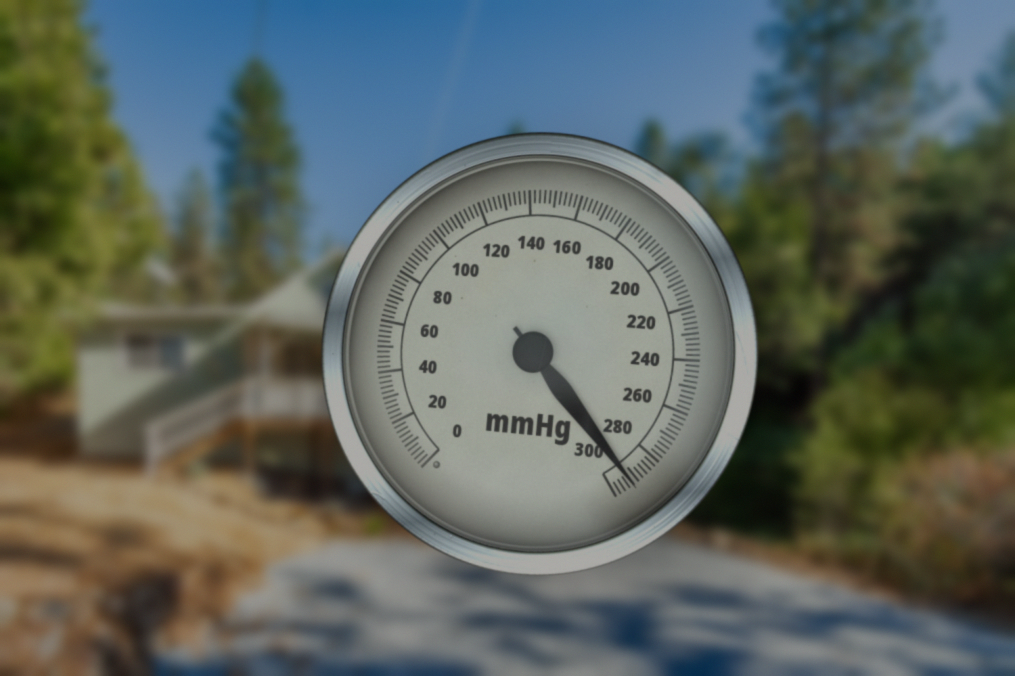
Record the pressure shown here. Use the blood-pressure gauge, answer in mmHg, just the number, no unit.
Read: 292
